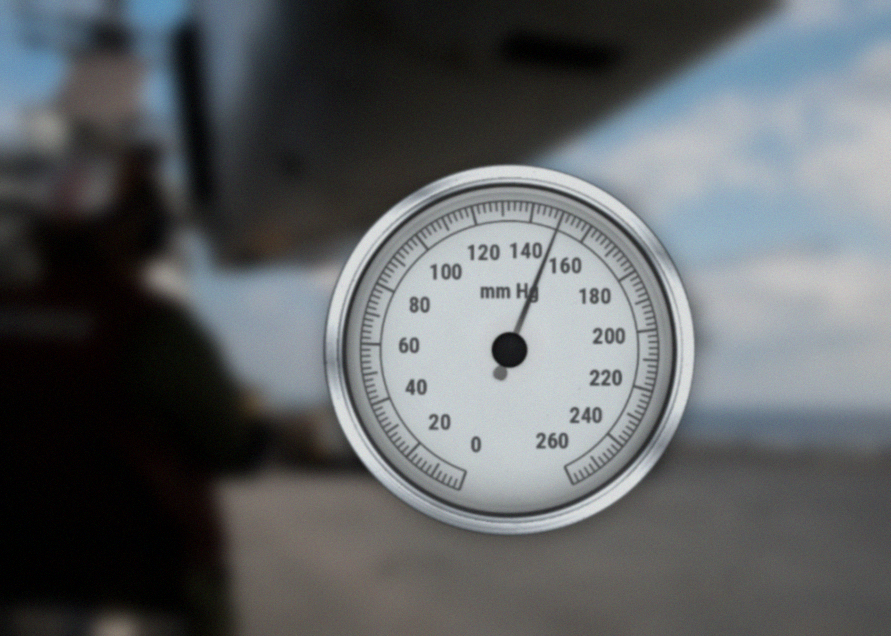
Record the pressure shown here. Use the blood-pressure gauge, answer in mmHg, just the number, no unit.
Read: 150
